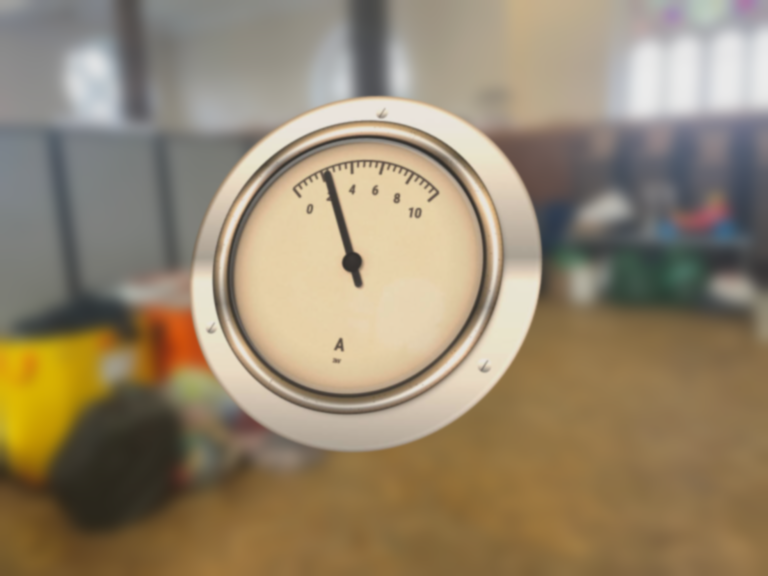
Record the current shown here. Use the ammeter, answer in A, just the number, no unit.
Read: 2.4
